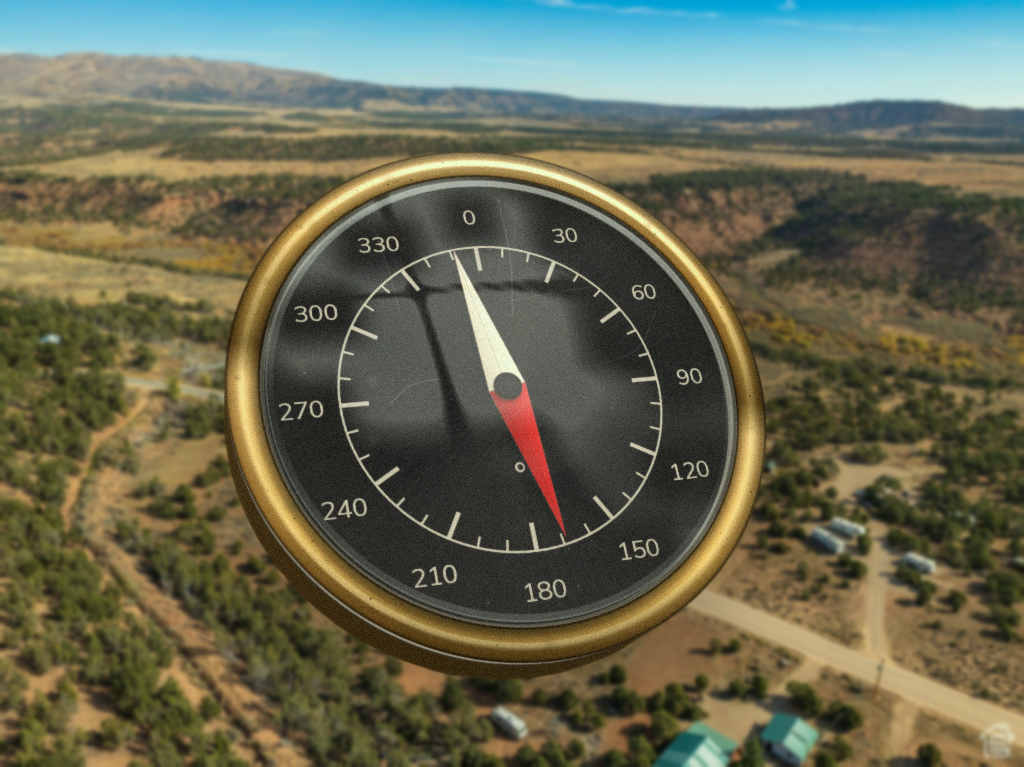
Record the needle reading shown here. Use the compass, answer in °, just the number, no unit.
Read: 170
